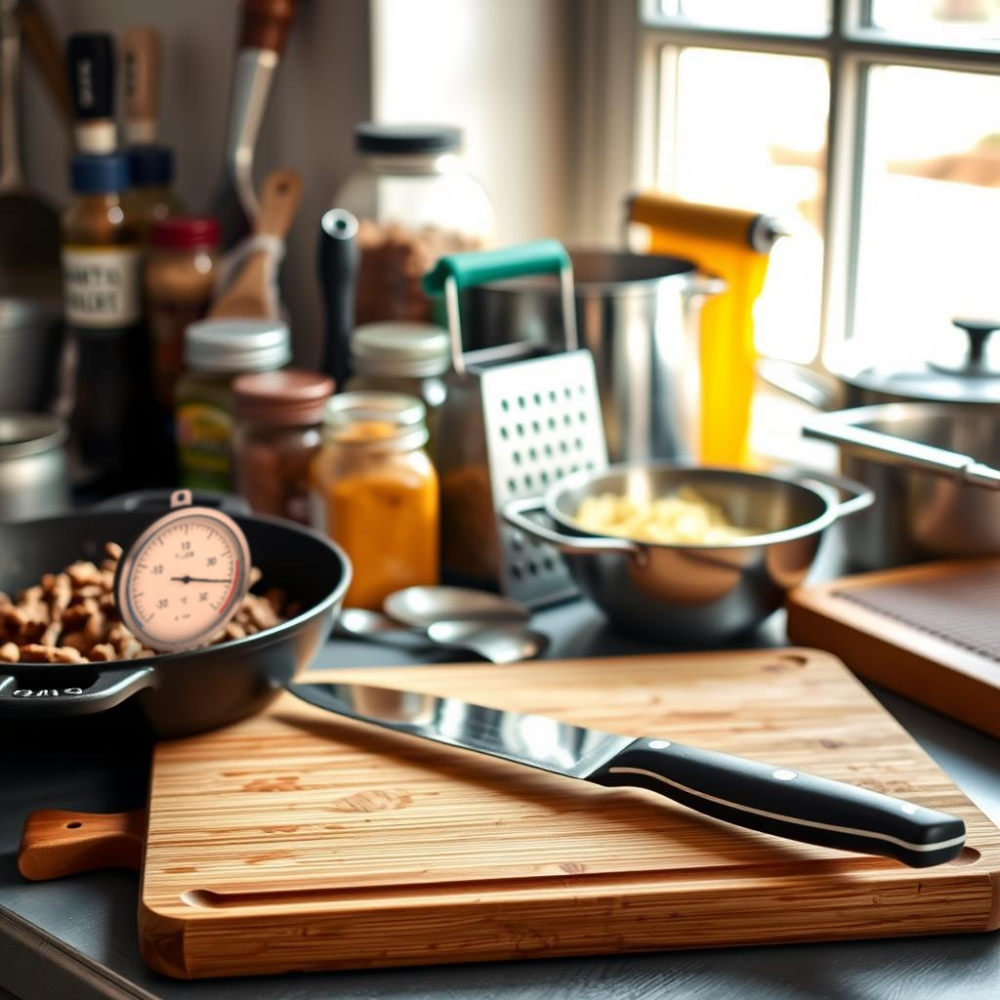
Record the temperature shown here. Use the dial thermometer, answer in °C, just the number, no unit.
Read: 40
